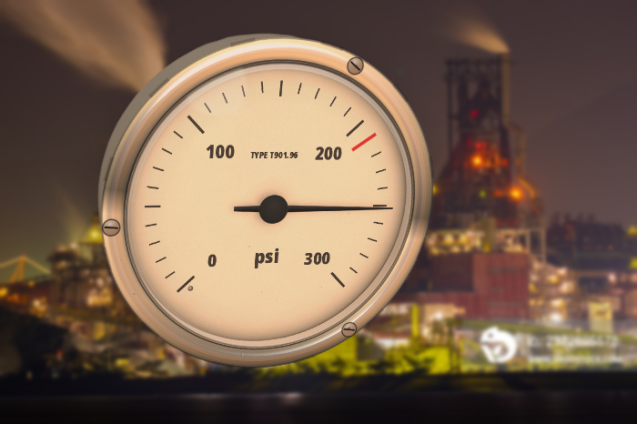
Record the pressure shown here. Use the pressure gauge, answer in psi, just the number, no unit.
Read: 250
